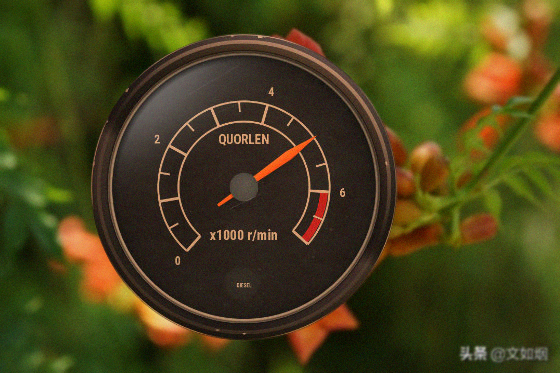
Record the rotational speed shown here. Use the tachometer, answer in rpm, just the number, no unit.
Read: 5000
